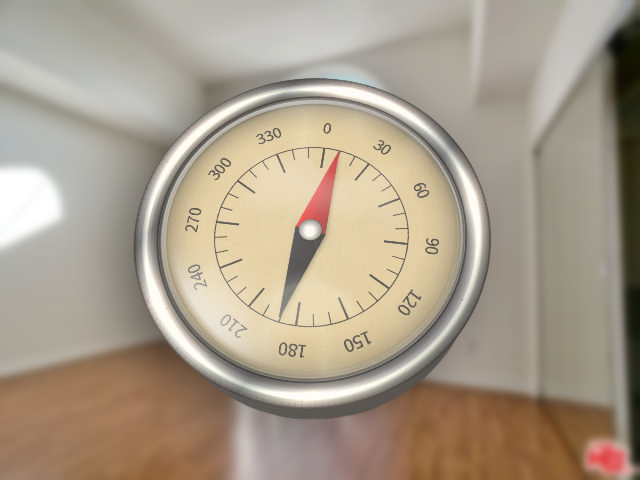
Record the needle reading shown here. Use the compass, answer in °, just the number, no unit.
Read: 10
